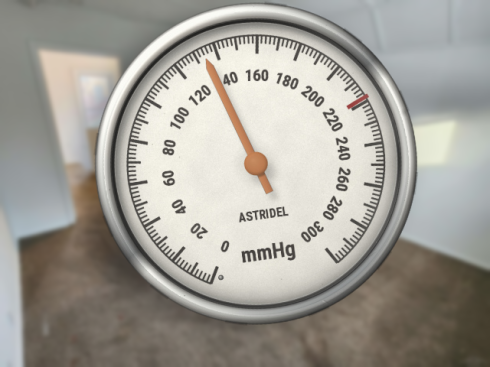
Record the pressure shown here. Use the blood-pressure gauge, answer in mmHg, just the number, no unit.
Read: 134
